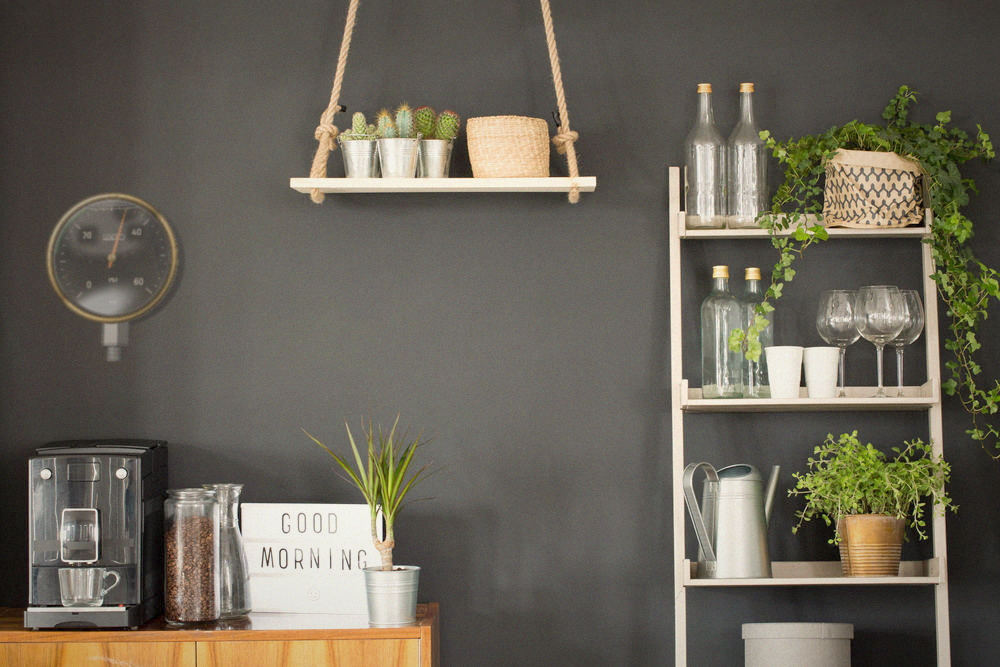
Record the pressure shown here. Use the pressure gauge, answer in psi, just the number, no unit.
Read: 34
